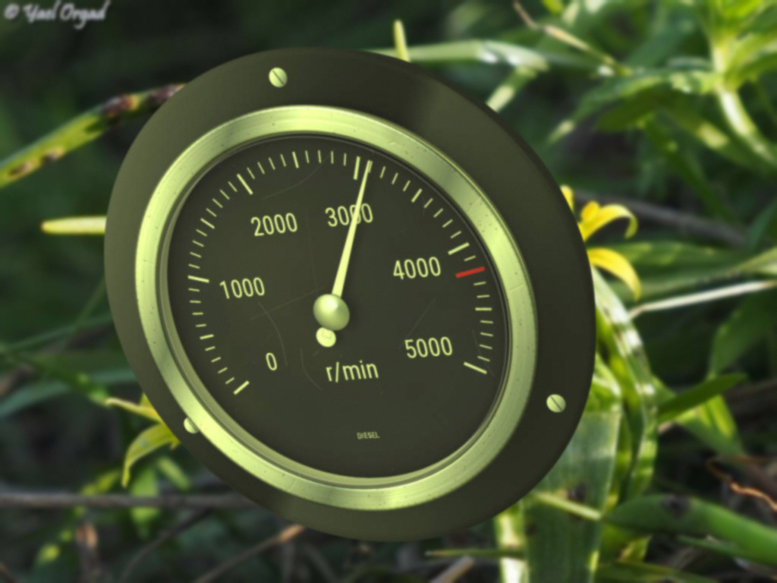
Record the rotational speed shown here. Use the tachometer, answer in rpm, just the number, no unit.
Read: 3100
